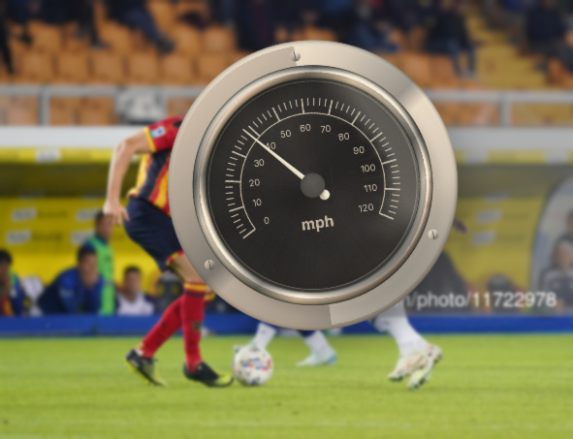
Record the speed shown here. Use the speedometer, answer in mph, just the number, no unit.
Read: 38
